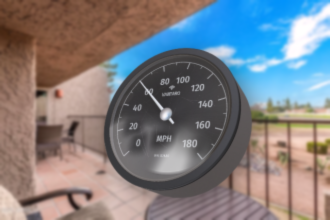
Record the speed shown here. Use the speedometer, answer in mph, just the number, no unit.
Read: 60
